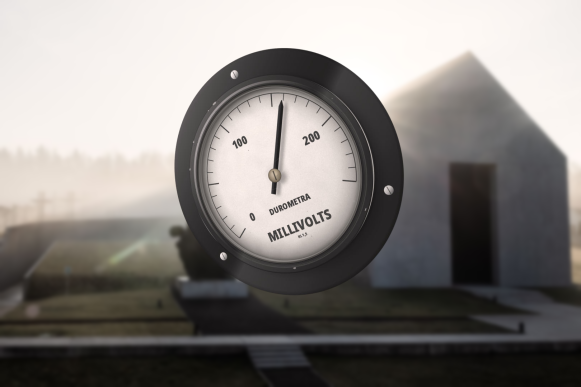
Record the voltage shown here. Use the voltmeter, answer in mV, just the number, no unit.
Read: 160
